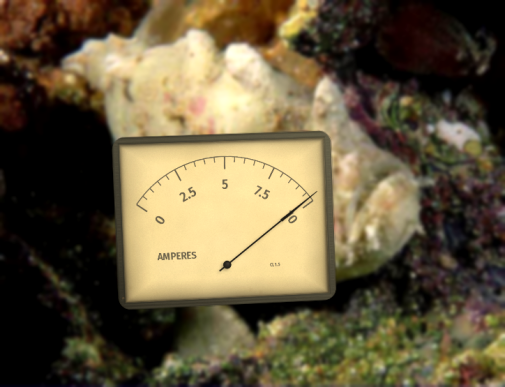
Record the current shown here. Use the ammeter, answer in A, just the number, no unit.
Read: 9.75
